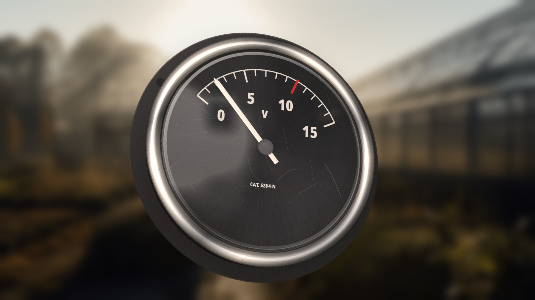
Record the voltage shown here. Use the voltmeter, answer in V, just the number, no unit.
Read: 2
